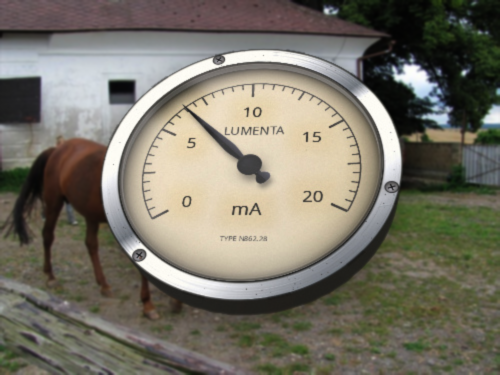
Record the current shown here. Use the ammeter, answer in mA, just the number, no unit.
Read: 6.5
